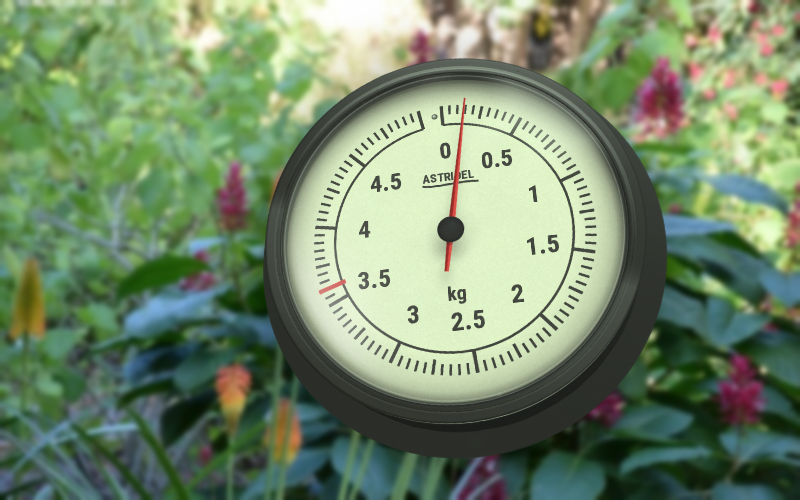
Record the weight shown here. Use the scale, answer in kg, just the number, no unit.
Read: 0.15
